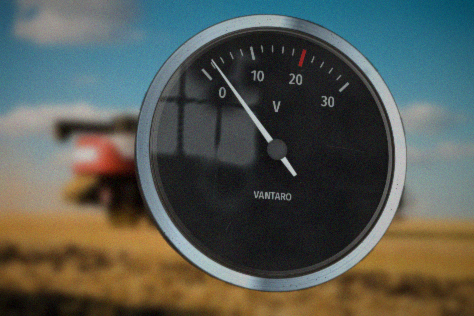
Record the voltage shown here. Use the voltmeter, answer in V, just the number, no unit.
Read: 2
